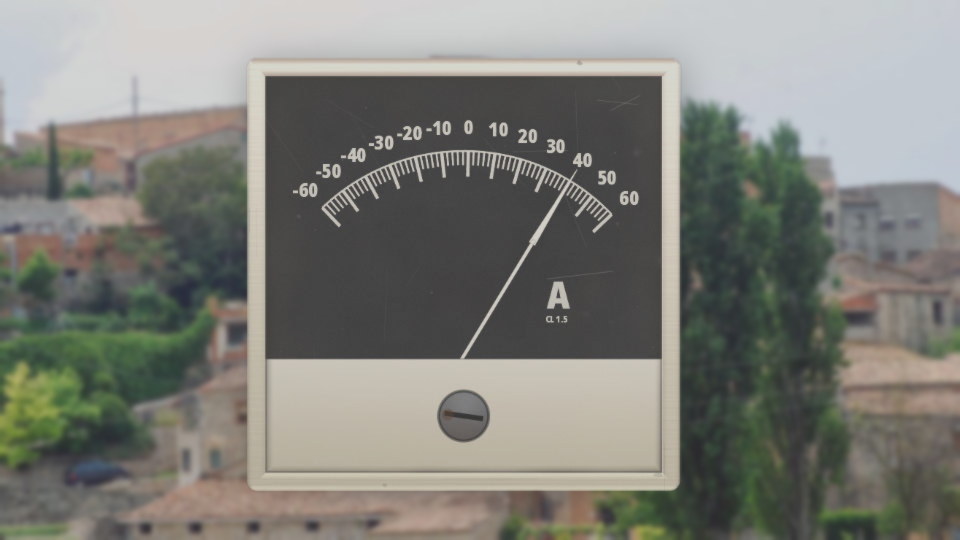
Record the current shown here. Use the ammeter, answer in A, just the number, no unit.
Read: 40
